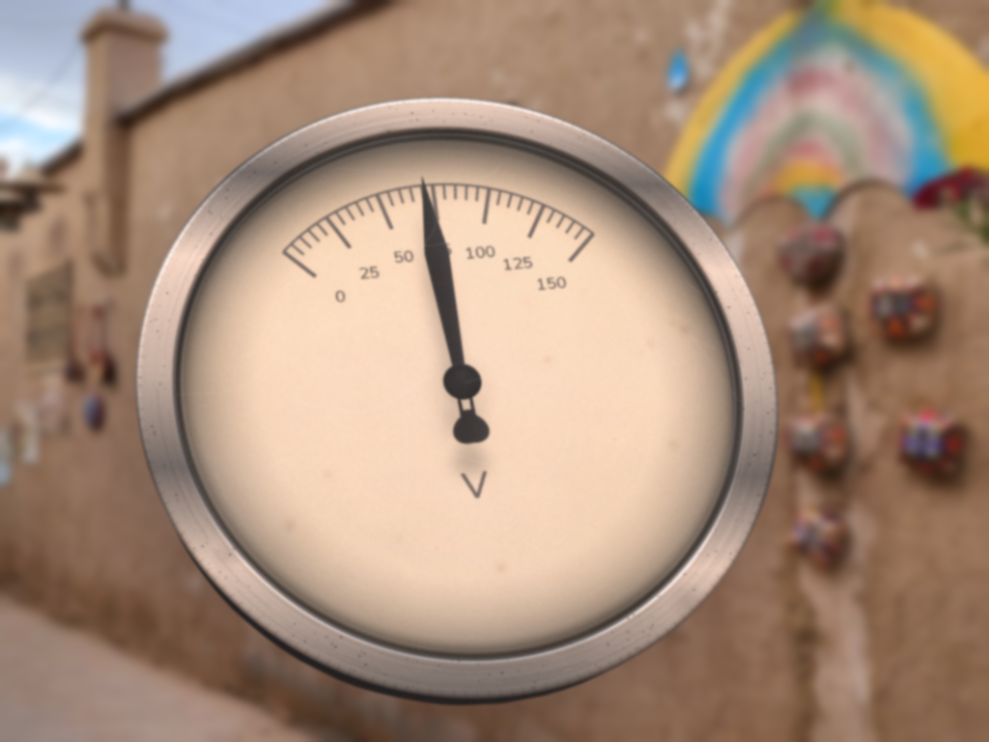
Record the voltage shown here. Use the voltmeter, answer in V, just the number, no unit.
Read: 70
